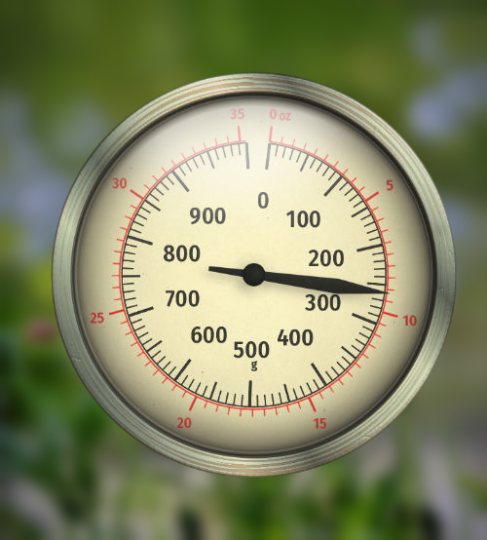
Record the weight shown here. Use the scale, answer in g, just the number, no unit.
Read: 260
